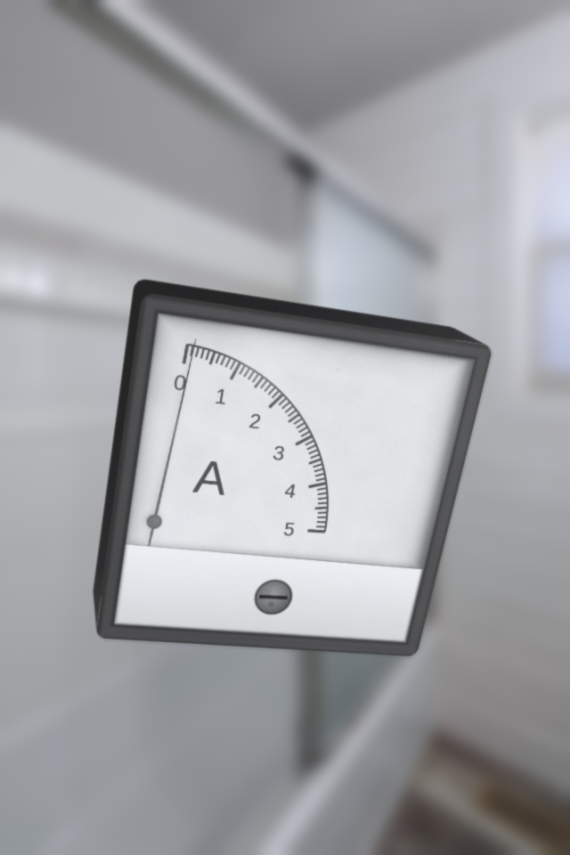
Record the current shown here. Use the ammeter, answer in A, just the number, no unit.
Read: 0.1
